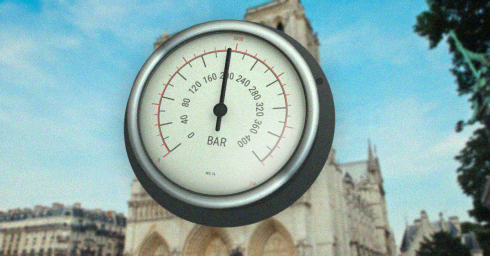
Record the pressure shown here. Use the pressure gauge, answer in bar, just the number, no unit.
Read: 200
